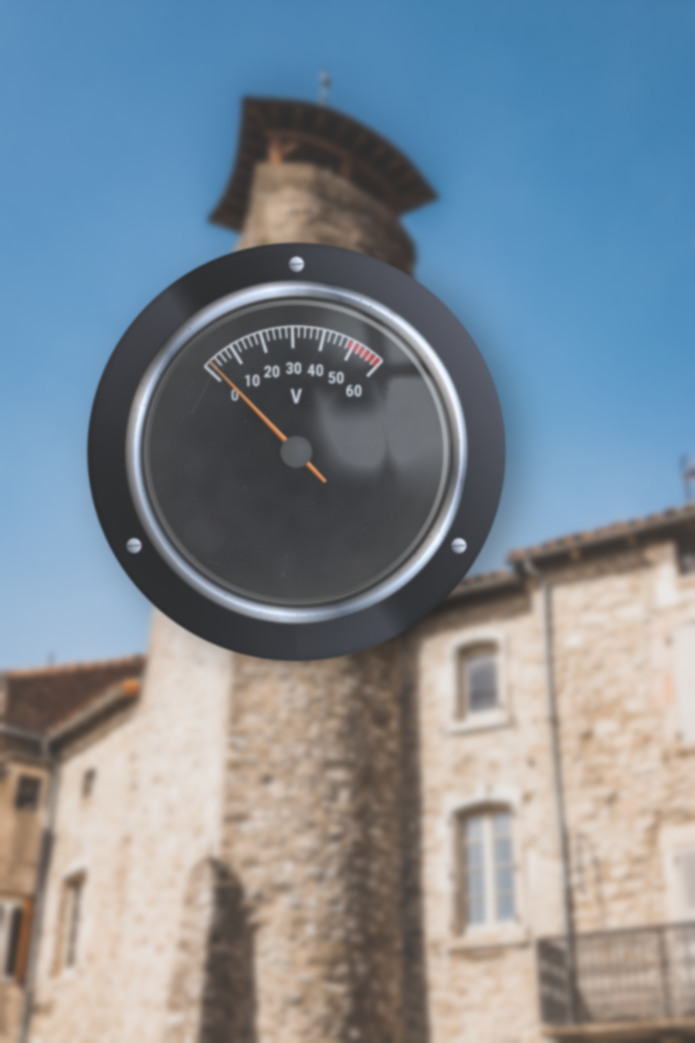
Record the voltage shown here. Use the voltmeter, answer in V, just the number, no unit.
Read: 2
